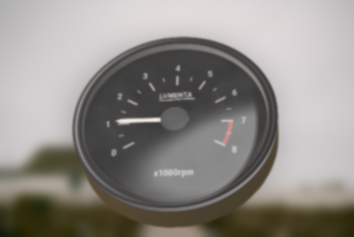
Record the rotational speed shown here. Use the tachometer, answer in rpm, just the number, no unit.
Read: 1000
